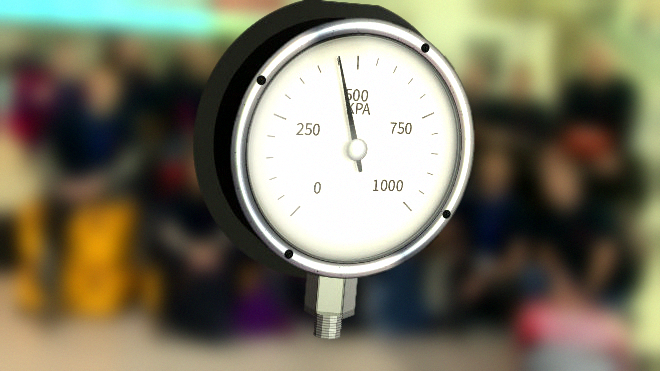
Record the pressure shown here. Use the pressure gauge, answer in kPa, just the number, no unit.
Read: 450
